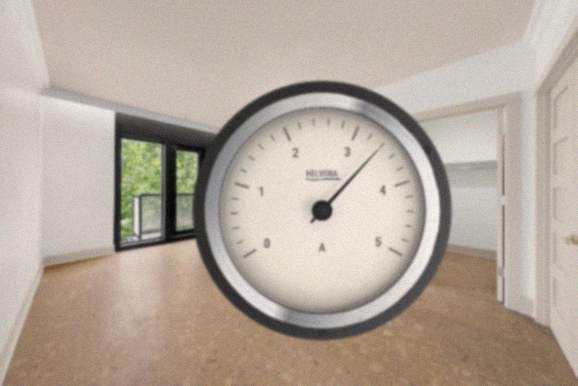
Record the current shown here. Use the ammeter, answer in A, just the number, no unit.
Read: 3.4
